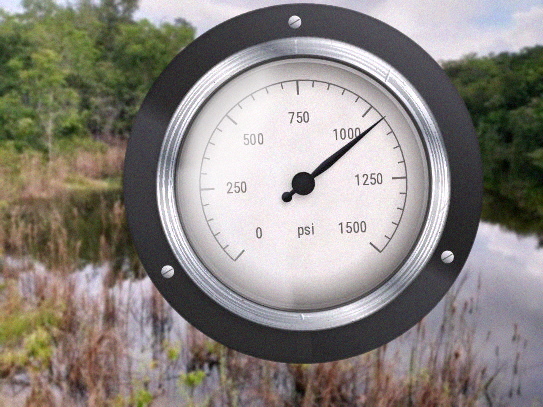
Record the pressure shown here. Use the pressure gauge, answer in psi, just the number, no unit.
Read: 1050
